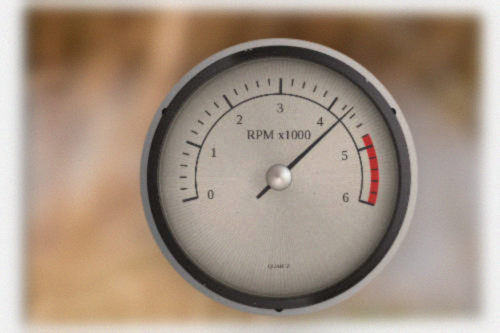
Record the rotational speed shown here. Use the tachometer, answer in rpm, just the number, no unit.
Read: 4300
